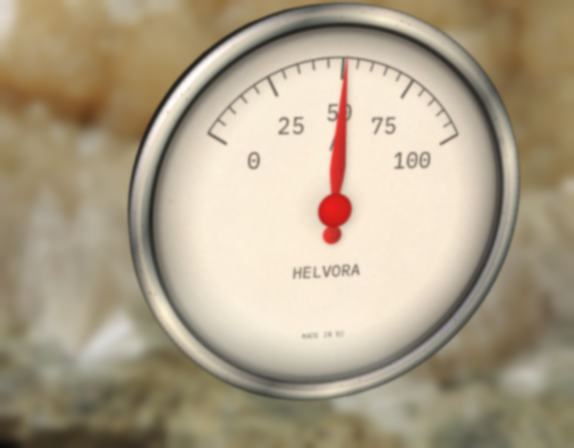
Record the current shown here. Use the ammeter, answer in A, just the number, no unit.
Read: 50
